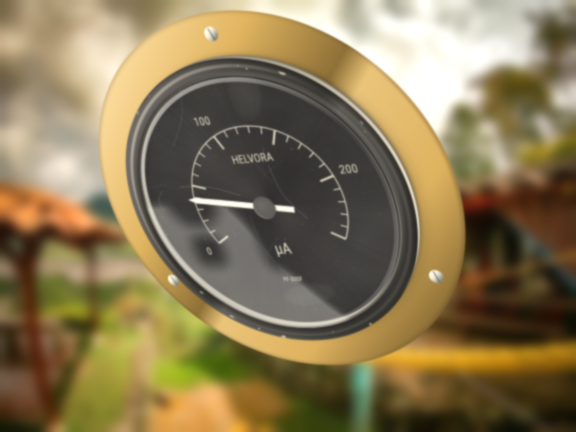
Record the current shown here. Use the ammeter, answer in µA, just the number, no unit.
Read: 40
